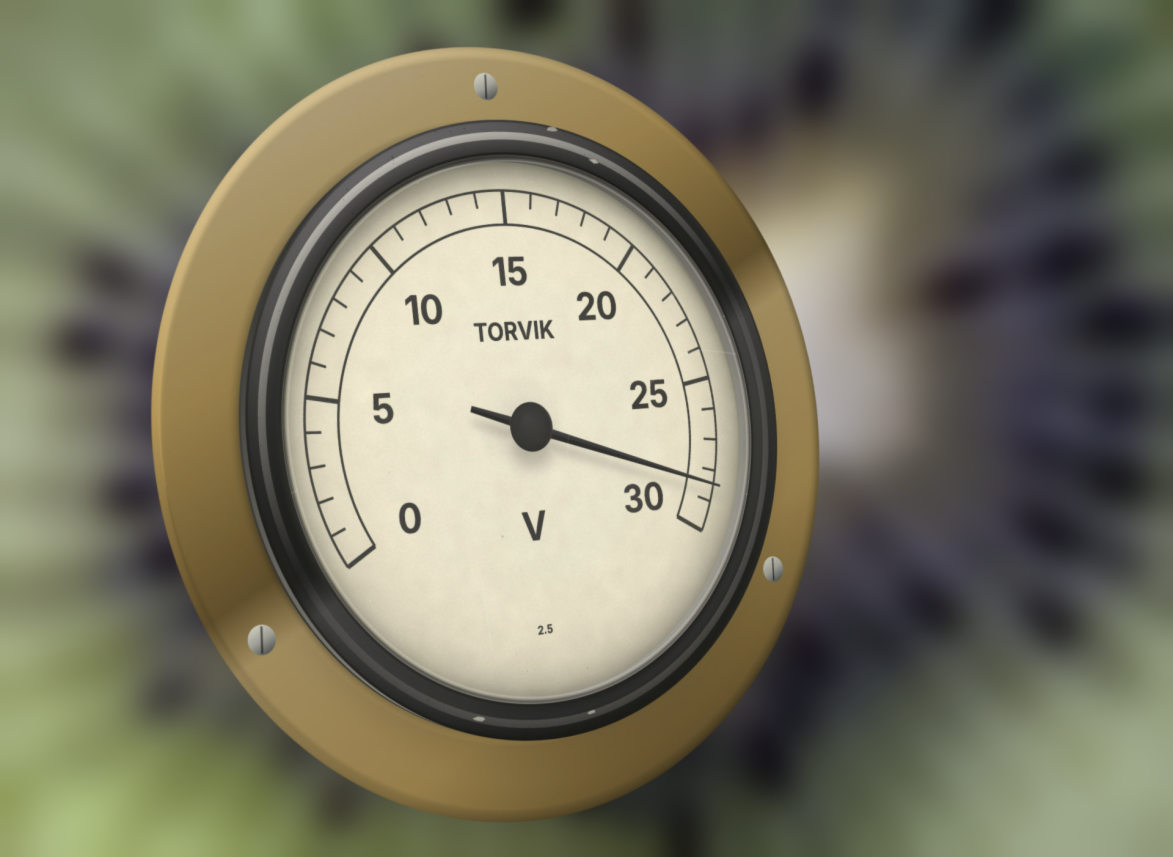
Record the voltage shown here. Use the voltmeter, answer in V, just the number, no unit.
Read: 28.5
